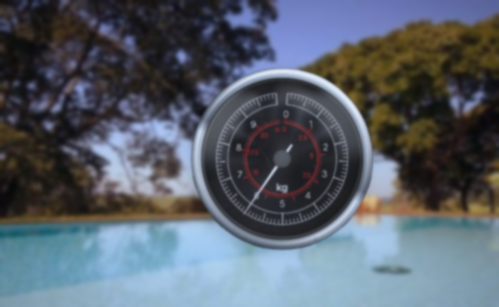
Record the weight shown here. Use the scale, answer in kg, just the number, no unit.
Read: 6
